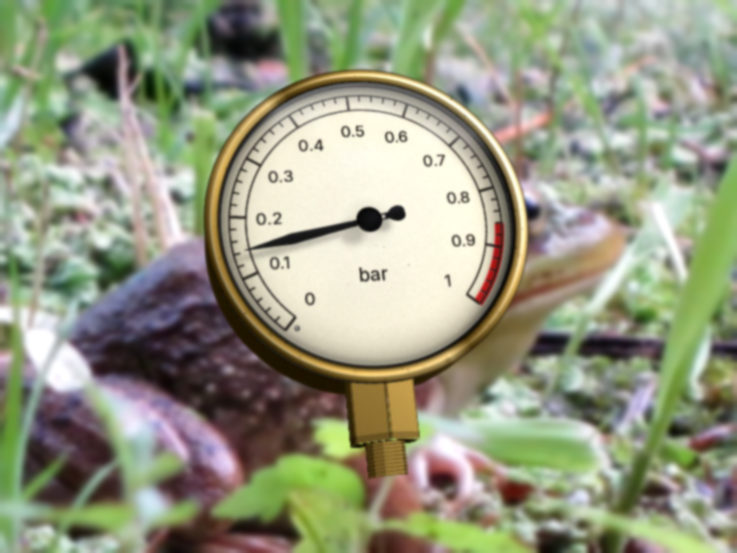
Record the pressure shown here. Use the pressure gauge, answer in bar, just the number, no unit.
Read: 0.14
